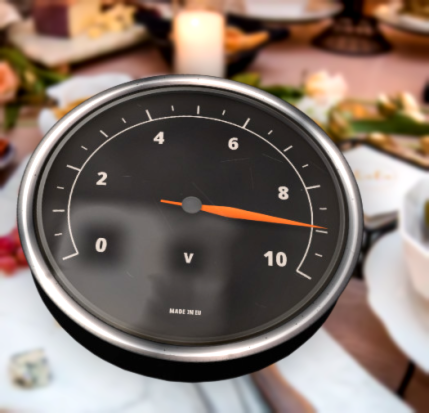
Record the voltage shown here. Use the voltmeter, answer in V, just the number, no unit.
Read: 9
